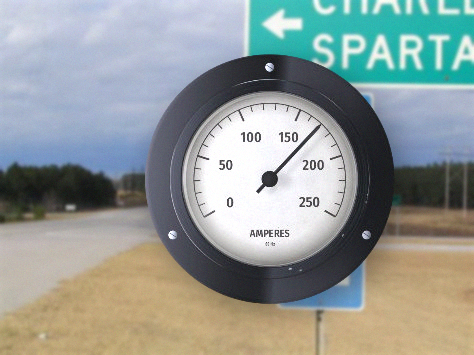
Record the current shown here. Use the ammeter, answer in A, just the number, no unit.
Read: 170
